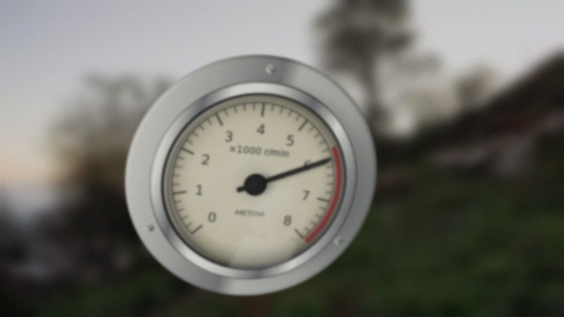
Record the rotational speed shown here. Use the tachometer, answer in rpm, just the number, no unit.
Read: 6000
